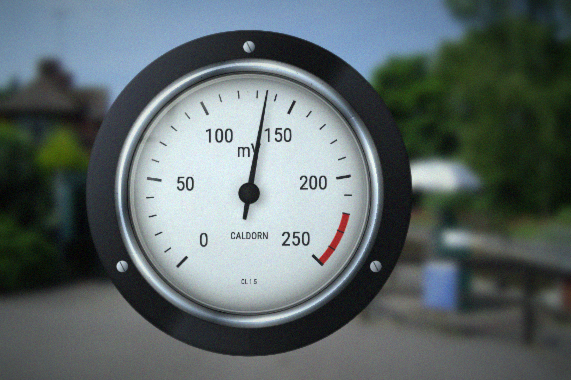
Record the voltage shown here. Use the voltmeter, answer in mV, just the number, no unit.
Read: 135
